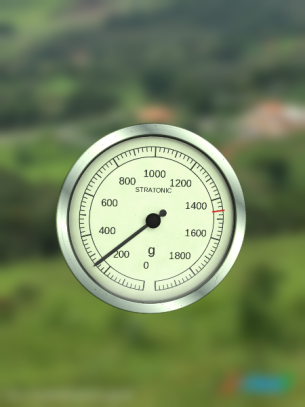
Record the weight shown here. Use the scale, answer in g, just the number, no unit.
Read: 260
